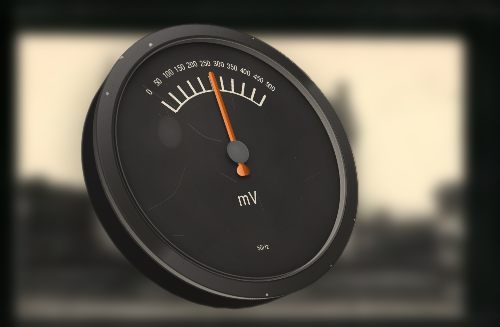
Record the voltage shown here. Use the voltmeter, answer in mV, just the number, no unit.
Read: 250
